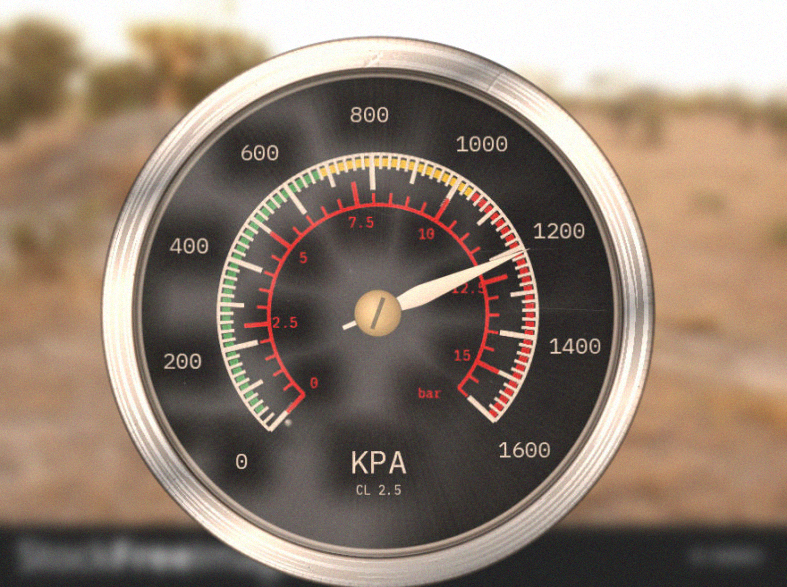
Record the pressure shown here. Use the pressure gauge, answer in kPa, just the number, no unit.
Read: 1210
